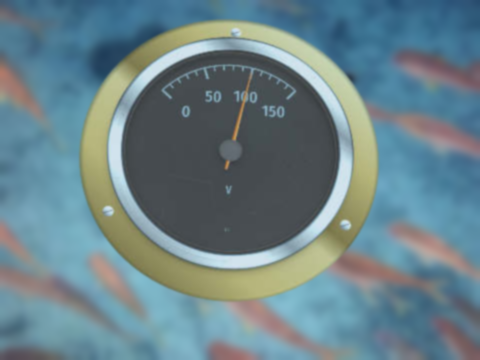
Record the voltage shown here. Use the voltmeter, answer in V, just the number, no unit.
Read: 100
